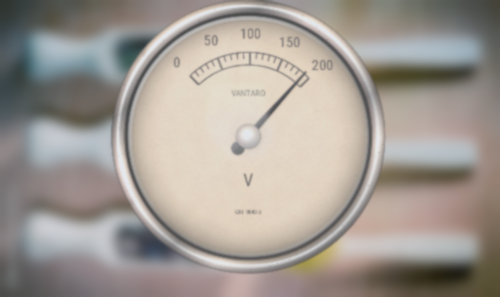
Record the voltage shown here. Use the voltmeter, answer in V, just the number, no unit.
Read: 190
